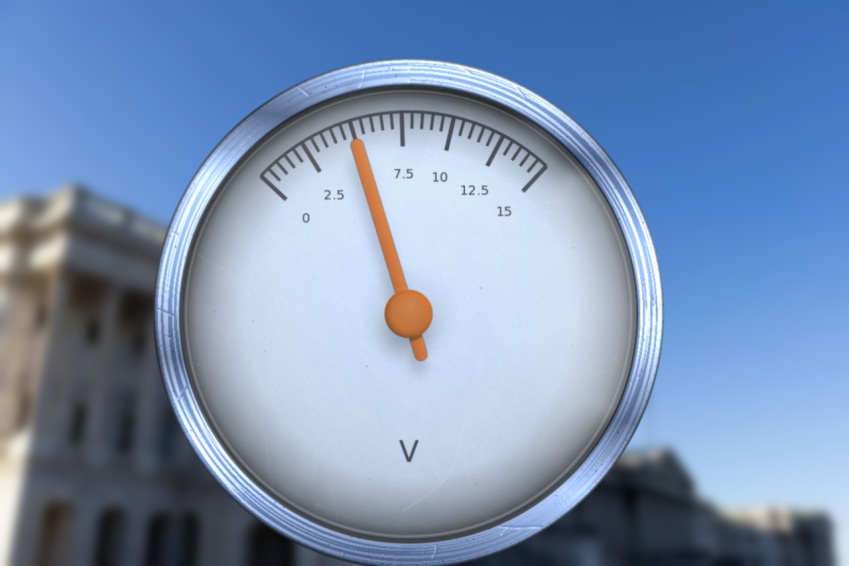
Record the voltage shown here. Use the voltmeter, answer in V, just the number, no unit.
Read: 5
